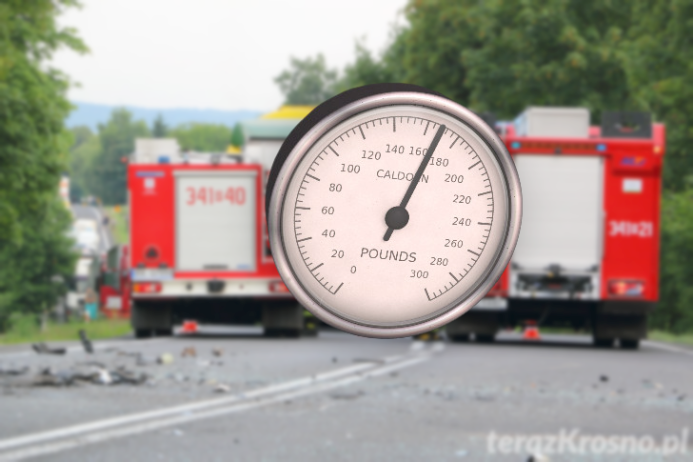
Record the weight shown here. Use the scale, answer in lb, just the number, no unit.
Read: 168
